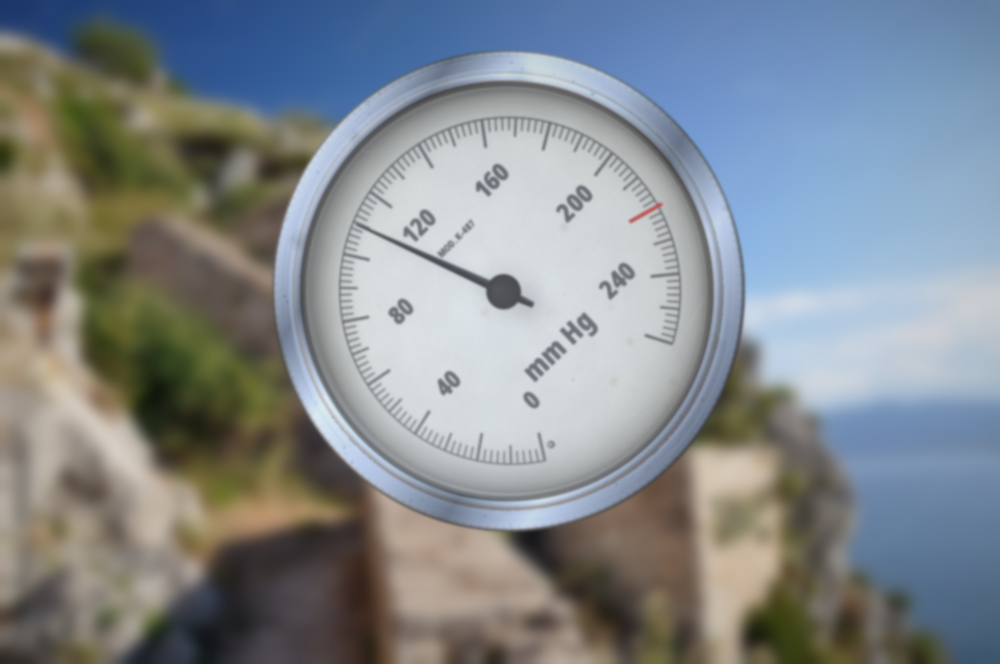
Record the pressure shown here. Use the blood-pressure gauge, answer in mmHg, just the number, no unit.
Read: 110
